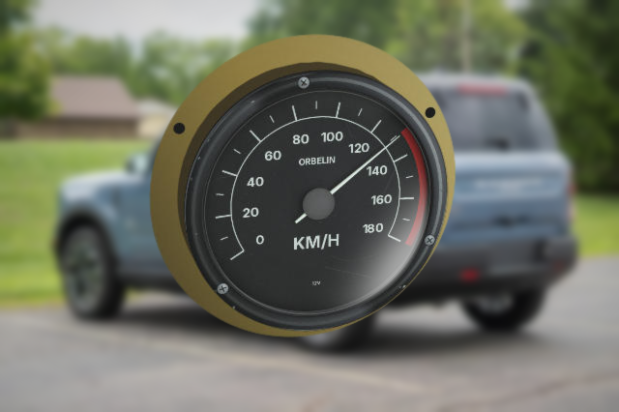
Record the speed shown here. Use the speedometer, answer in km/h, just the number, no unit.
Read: 130
